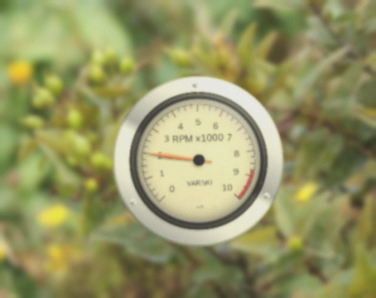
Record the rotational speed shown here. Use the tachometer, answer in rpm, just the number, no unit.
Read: 2000
